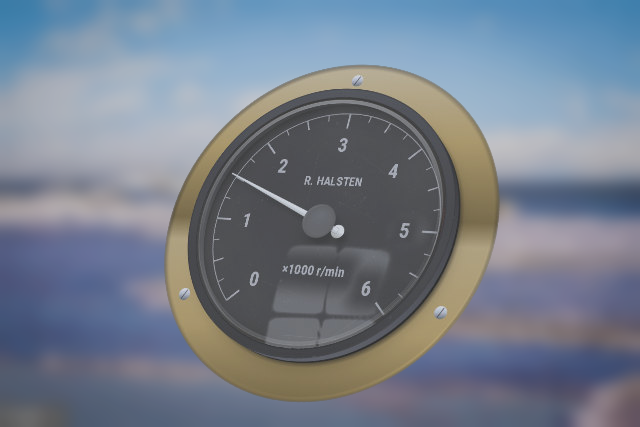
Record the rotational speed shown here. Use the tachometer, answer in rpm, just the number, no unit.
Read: 1500
